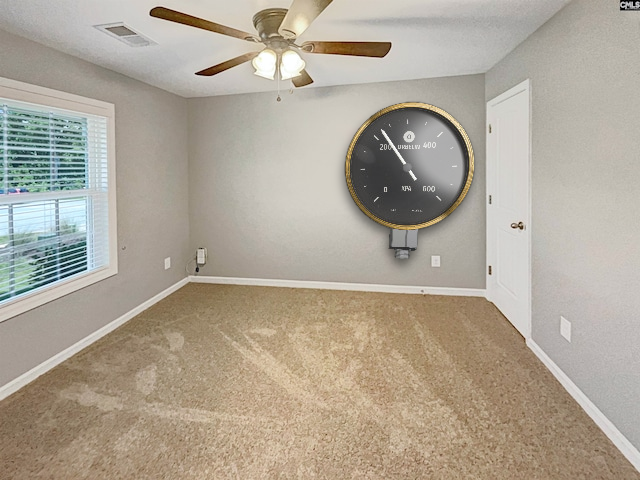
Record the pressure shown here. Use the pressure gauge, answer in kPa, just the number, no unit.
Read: 225
